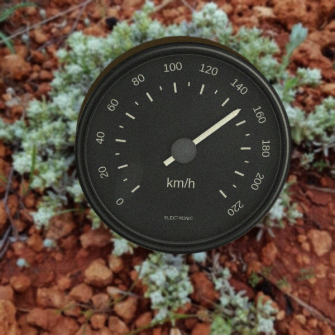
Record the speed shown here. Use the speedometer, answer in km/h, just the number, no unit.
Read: 150
